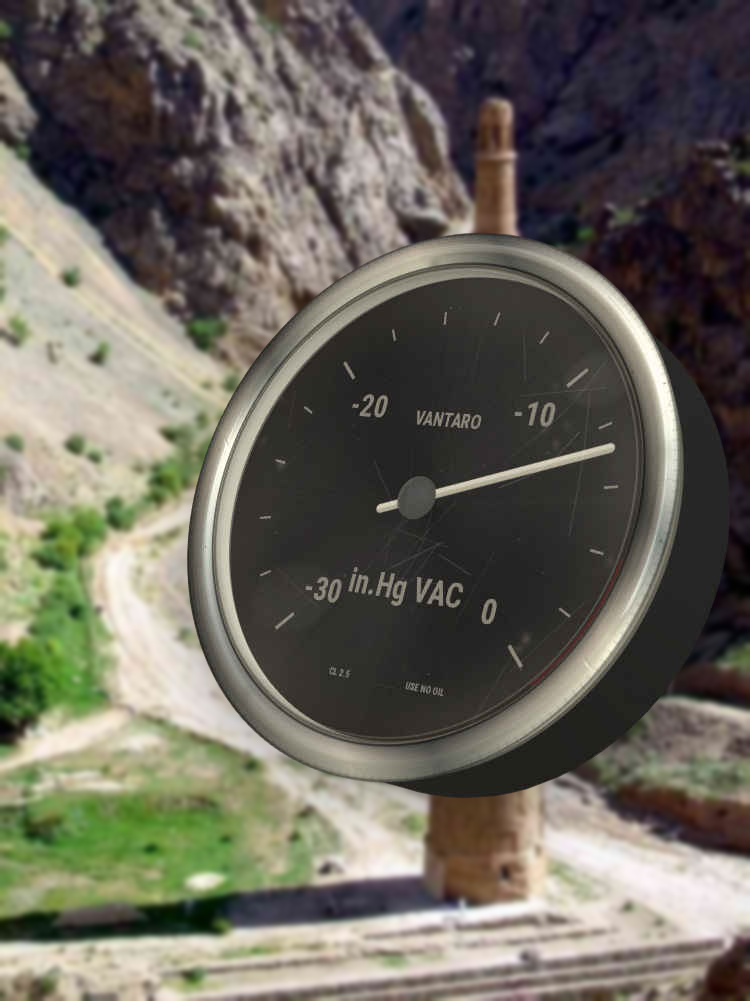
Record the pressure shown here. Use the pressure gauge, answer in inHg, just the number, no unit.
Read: -7
